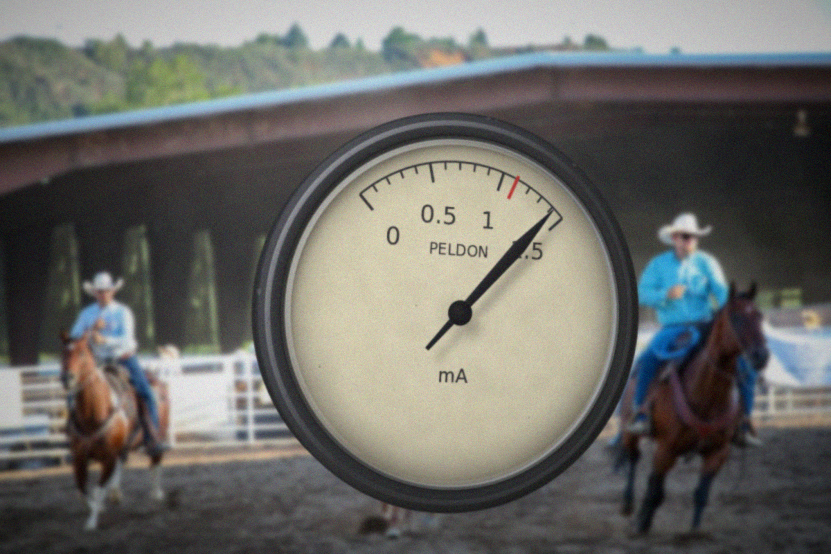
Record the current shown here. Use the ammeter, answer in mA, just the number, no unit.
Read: 1.4
